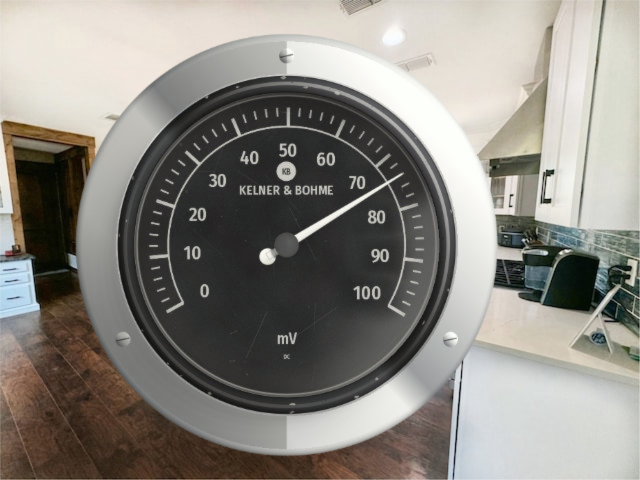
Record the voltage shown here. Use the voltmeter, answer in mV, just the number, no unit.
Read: 74
